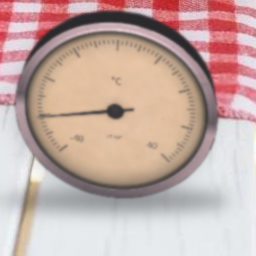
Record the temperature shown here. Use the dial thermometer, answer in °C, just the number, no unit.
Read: -30
